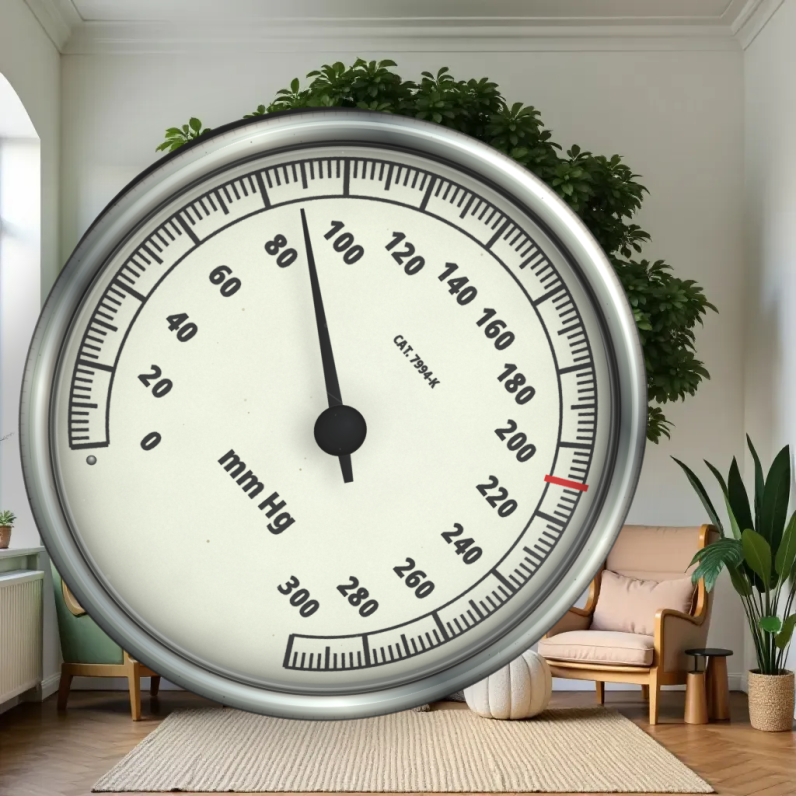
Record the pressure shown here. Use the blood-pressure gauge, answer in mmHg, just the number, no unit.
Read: 88
